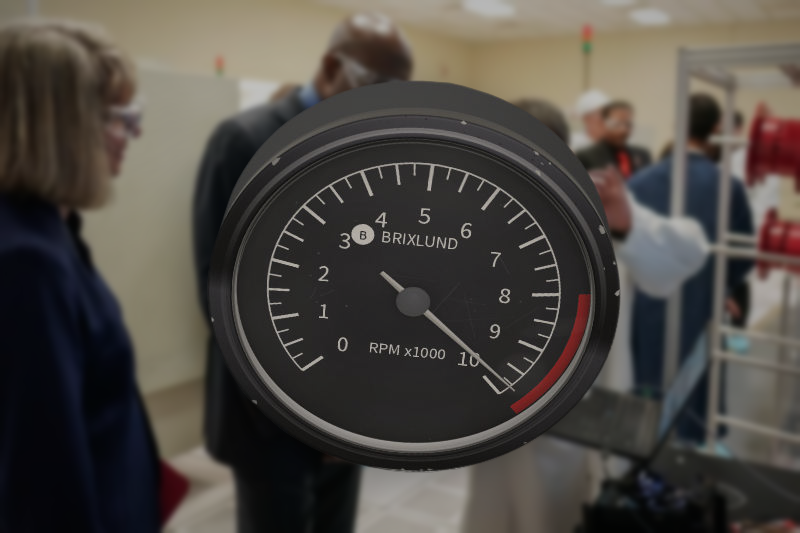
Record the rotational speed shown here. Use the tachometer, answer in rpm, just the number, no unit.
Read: 9750
